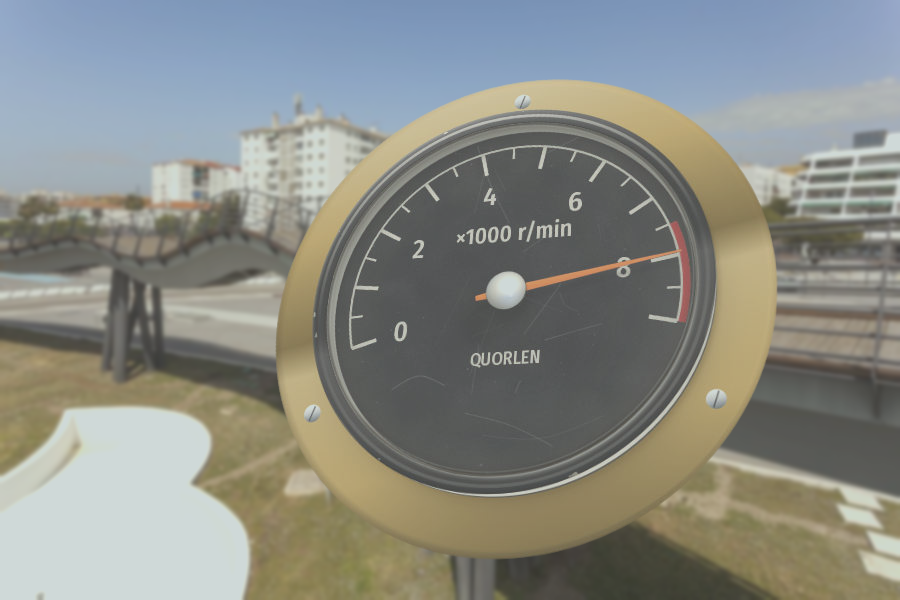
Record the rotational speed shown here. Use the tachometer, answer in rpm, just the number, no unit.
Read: 8000
